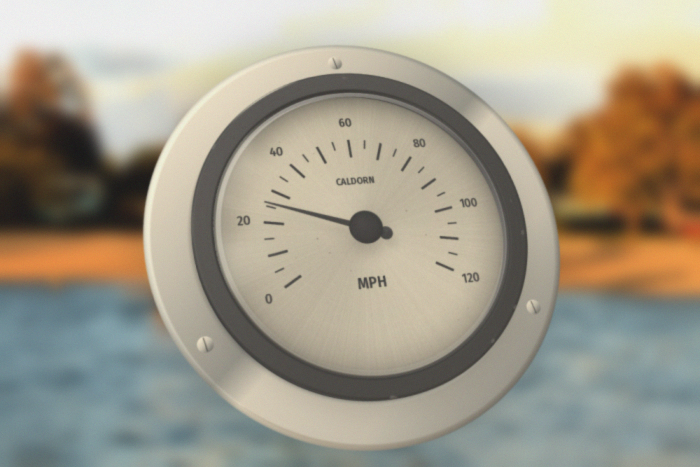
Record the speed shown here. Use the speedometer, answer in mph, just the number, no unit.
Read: 25
